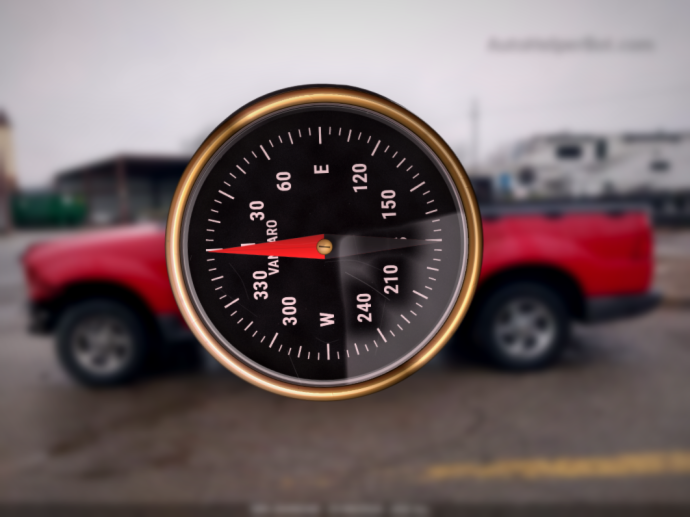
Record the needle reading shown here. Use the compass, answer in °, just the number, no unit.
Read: 0
